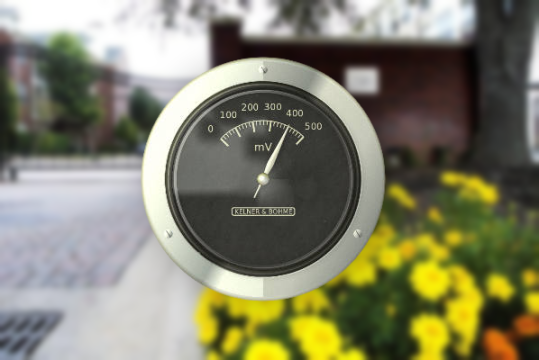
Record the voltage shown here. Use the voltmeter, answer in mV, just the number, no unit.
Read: 400
